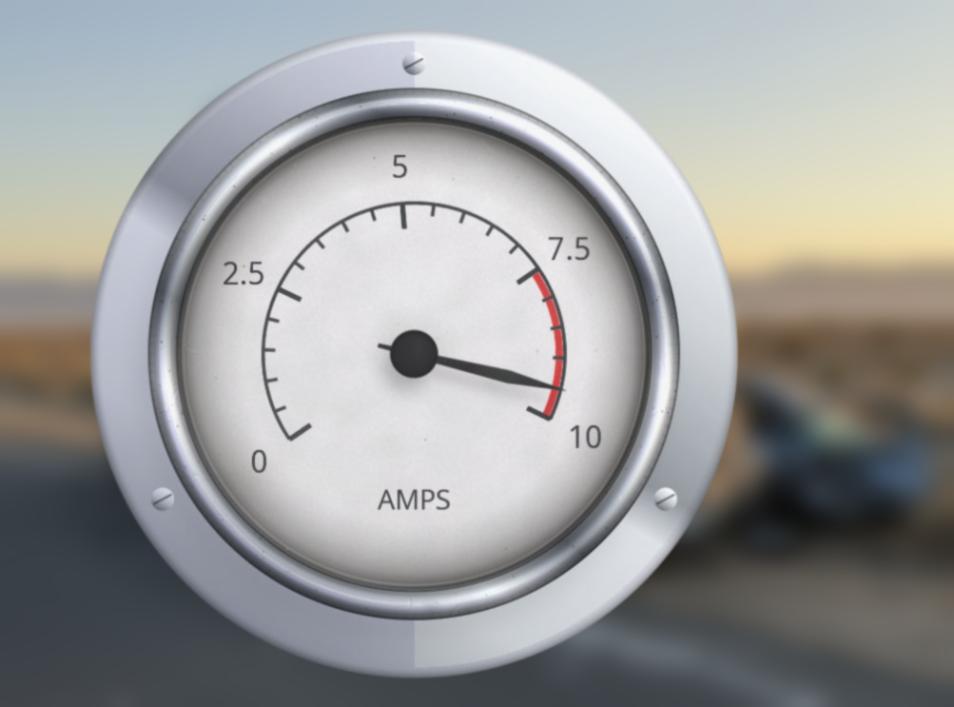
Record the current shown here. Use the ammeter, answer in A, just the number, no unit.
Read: 9.5
